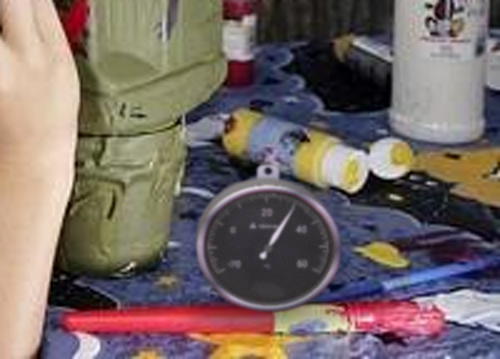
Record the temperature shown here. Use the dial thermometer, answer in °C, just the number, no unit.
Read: 30
